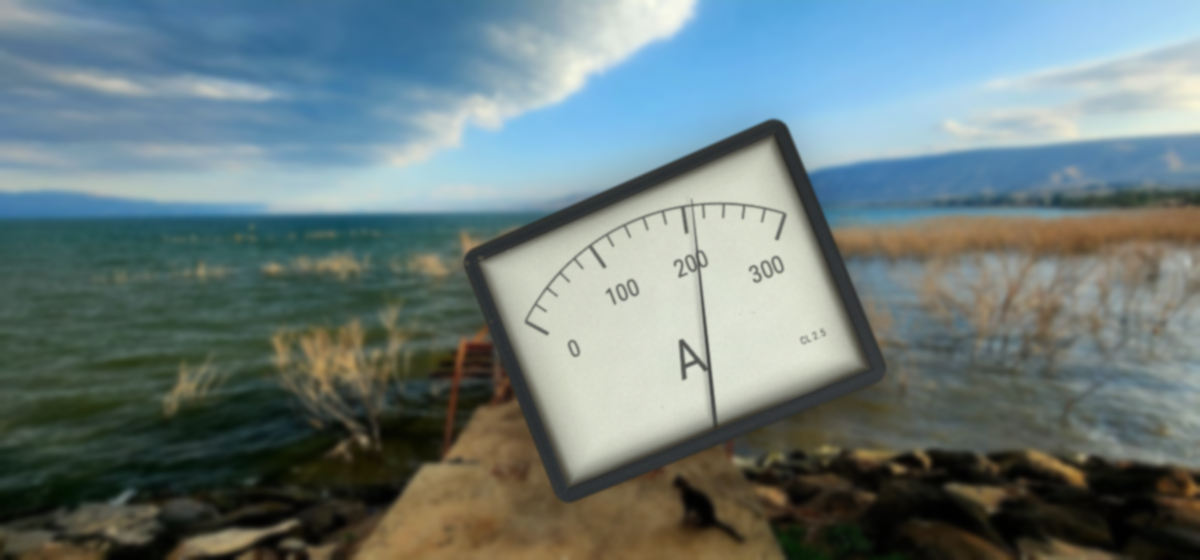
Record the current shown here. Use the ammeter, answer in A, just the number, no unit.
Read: 210
